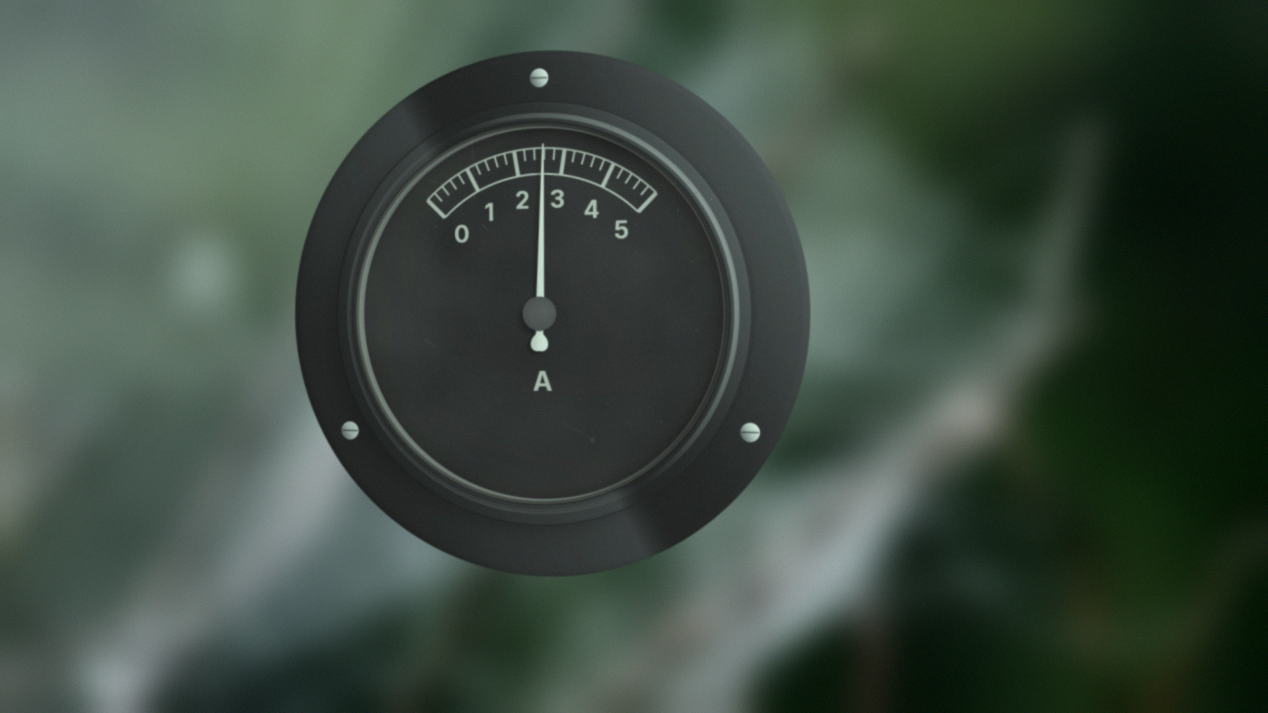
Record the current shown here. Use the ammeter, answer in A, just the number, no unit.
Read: 2.6
